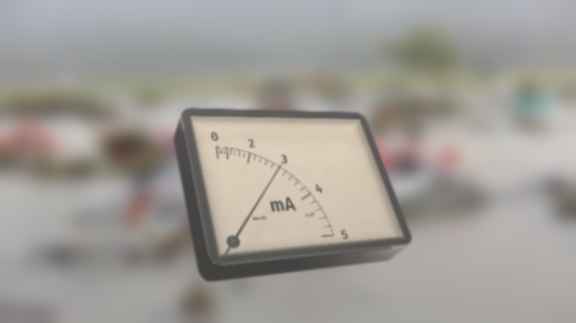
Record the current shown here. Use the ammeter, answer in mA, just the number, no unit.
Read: 3
